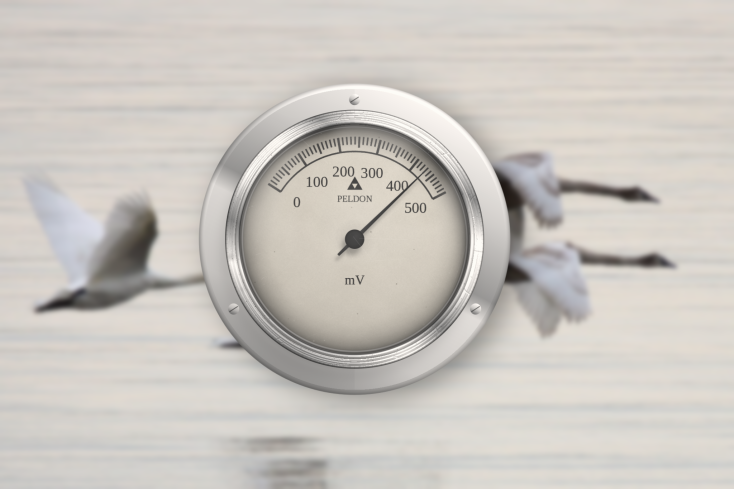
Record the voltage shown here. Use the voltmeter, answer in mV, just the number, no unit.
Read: 430
